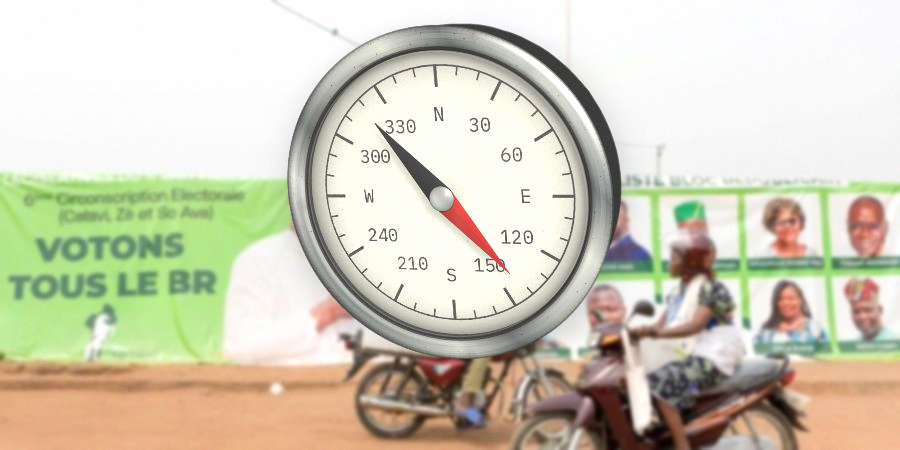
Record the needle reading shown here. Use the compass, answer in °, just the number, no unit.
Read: 140
